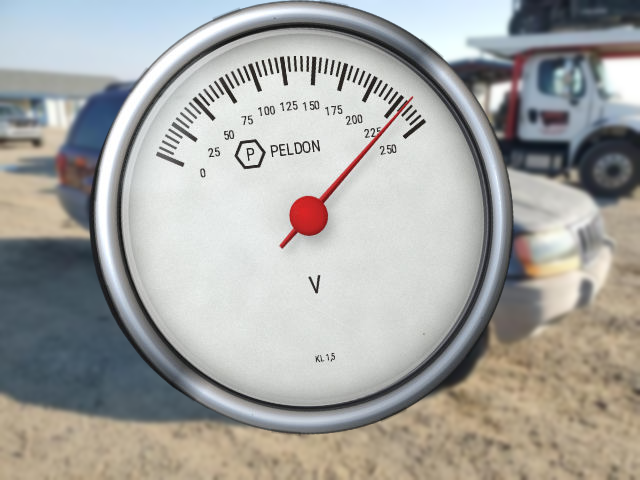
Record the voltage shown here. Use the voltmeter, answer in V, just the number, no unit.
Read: 230
